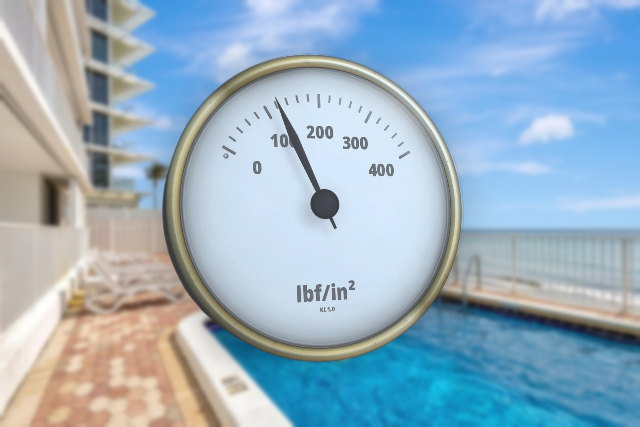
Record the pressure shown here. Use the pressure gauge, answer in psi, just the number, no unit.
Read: 120
